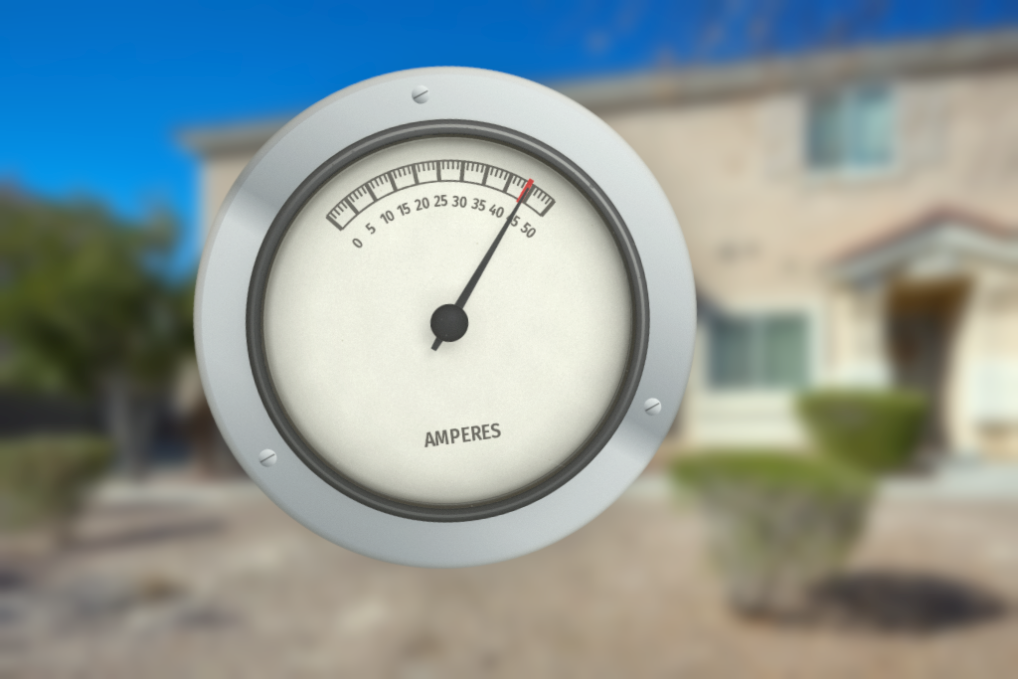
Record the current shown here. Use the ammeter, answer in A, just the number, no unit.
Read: 44
